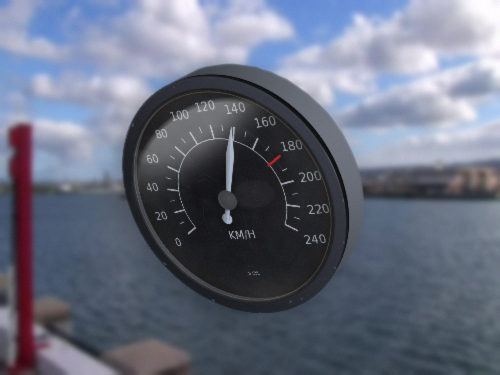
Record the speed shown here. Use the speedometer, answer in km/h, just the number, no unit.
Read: 140
